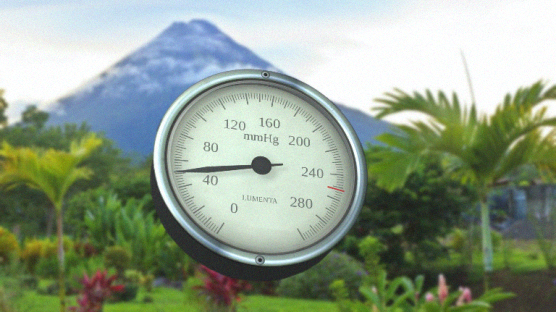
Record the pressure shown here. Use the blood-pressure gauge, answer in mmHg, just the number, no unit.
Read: 50
